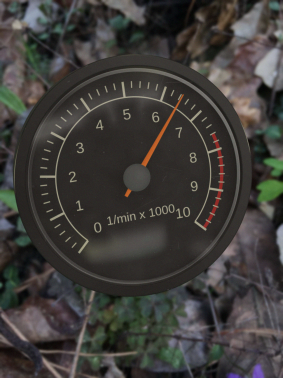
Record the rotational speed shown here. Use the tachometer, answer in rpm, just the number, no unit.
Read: 6400
